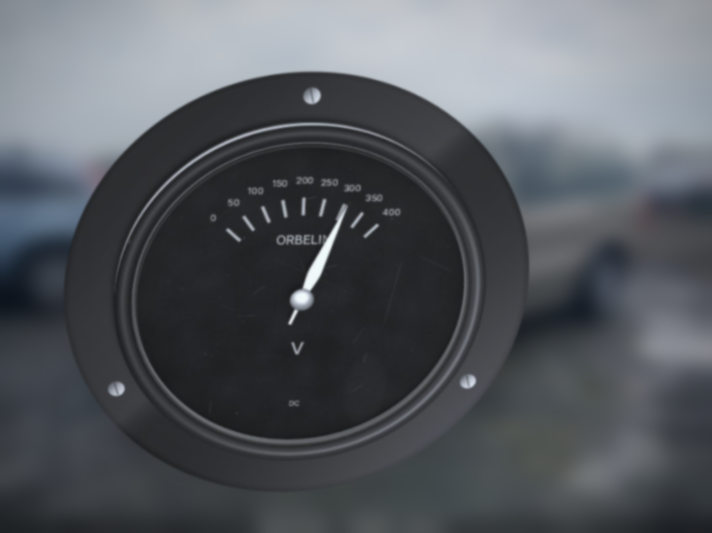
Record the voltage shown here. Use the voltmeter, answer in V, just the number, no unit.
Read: 300
